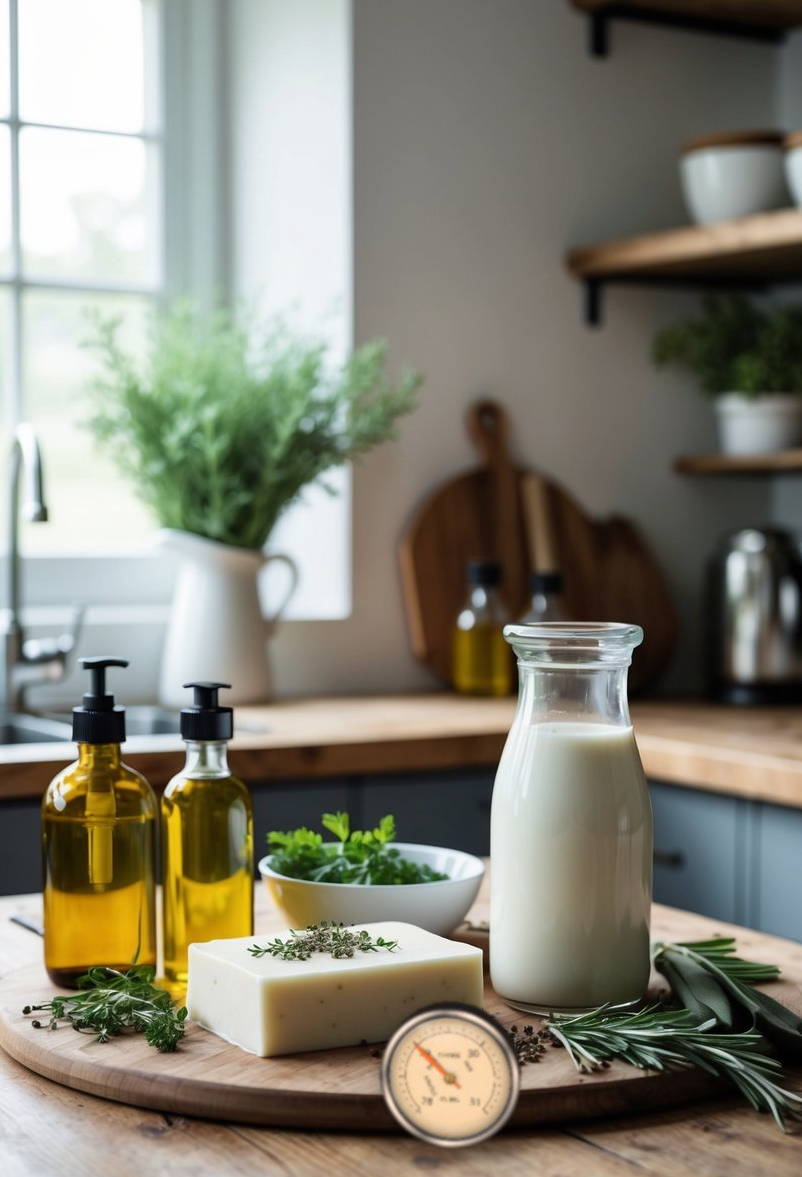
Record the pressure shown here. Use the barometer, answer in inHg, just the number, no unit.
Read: 29
